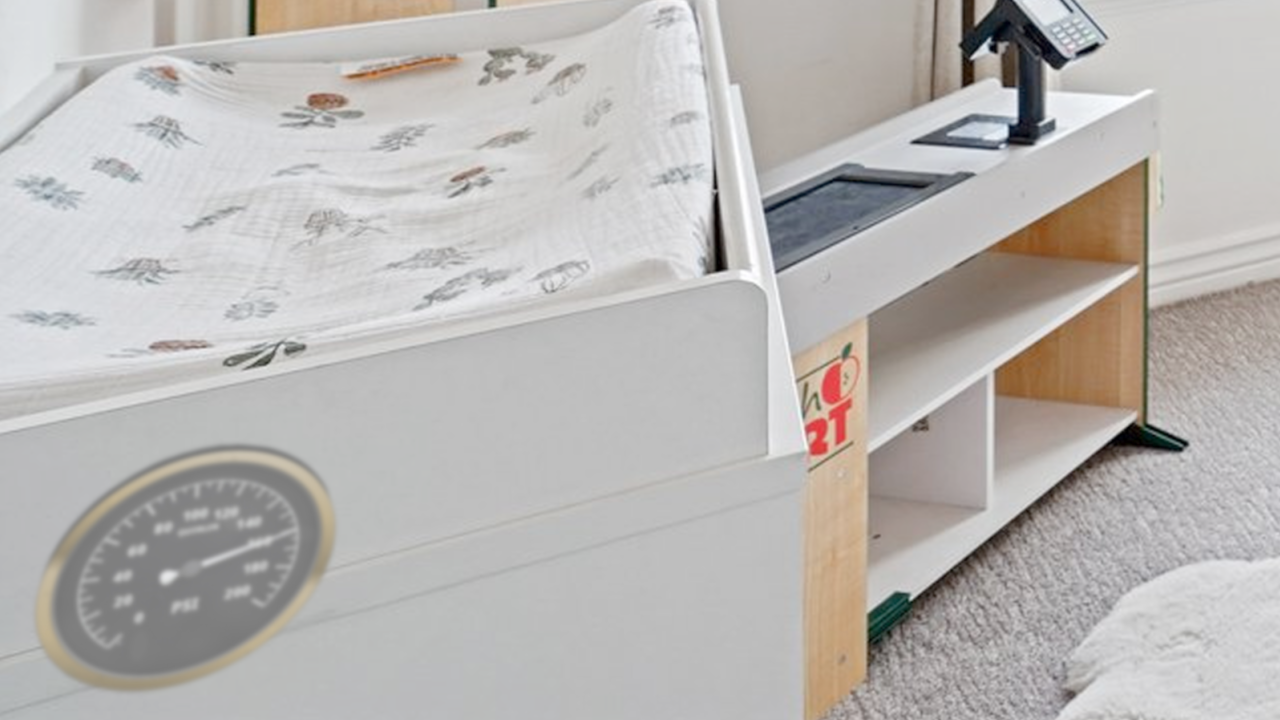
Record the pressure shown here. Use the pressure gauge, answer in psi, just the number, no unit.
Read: 160
